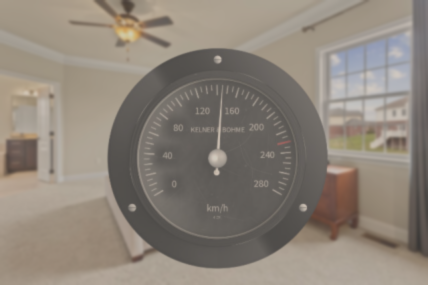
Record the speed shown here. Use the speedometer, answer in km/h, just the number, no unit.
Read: 145
